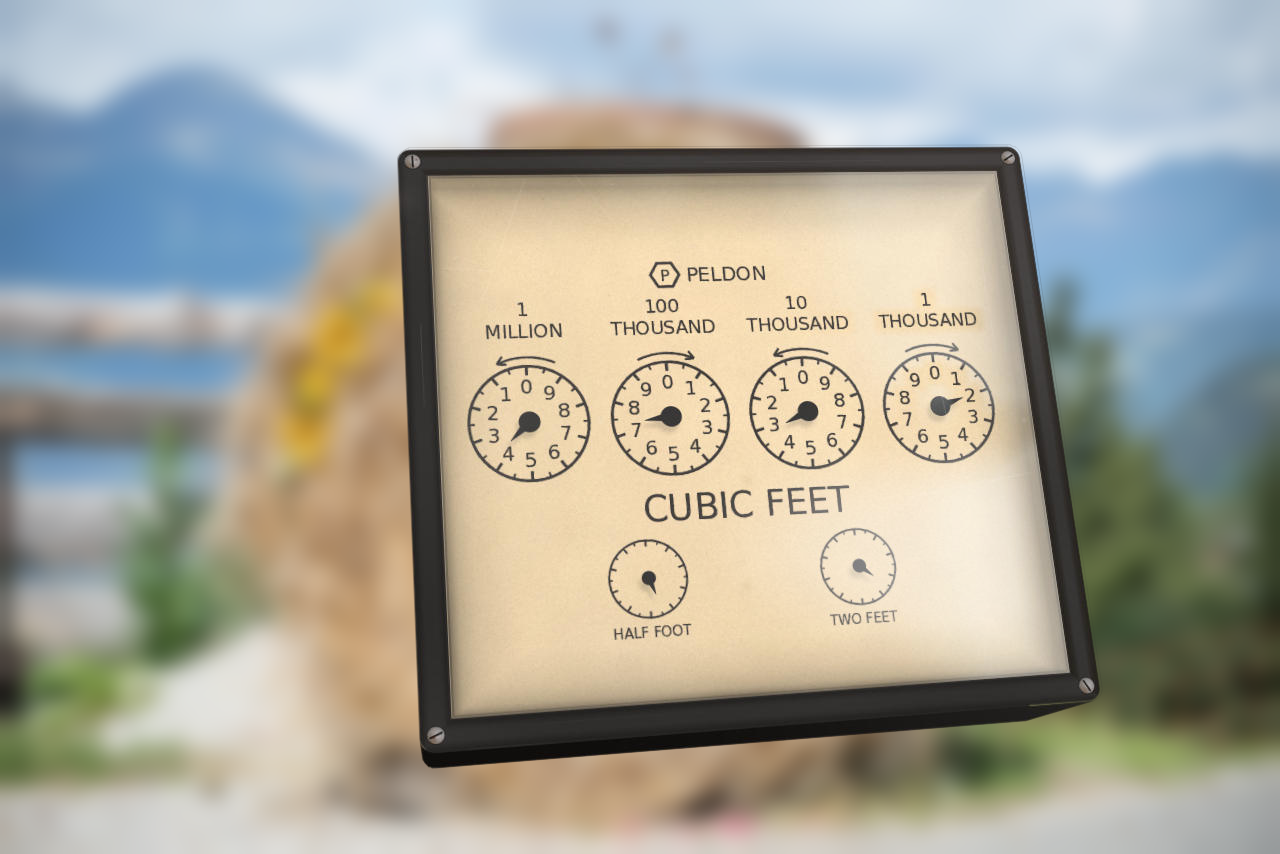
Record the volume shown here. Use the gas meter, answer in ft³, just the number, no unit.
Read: 373200
